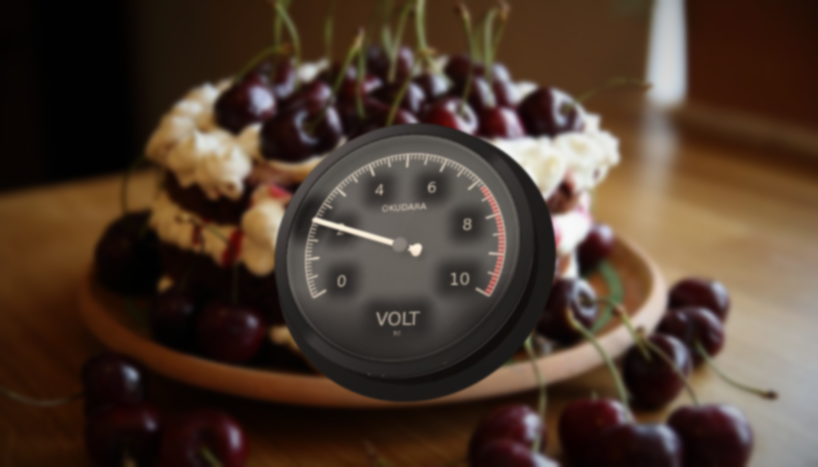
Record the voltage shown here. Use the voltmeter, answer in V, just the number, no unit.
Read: 2
